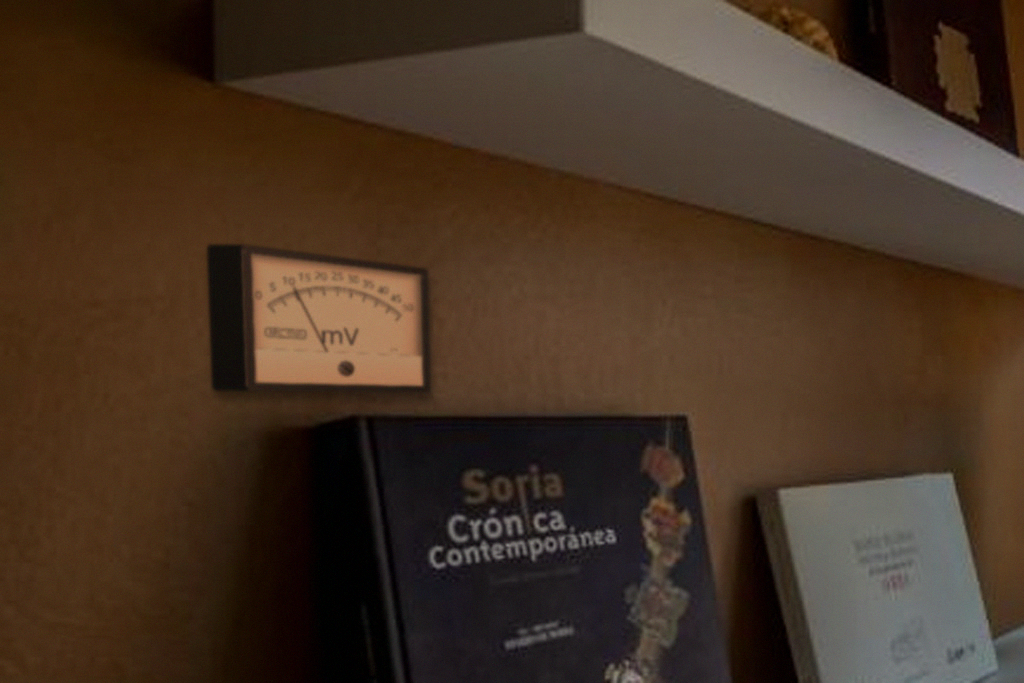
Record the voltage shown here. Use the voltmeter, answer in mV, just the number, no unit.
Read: 10
